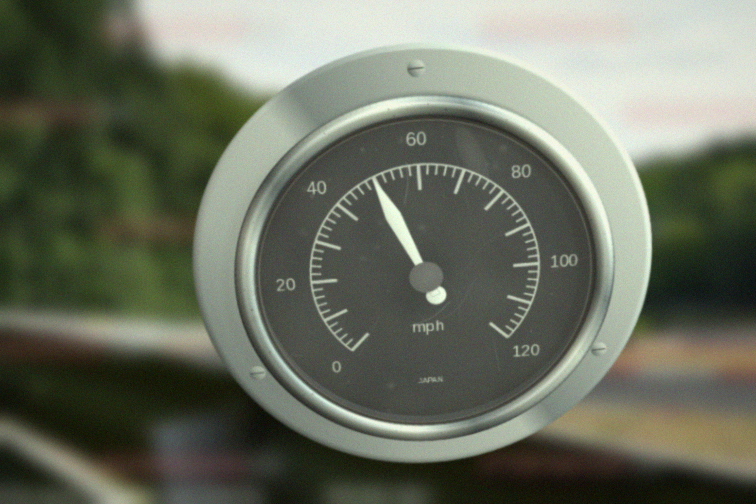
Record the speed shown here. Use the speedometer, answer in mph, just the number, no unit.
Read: 50
